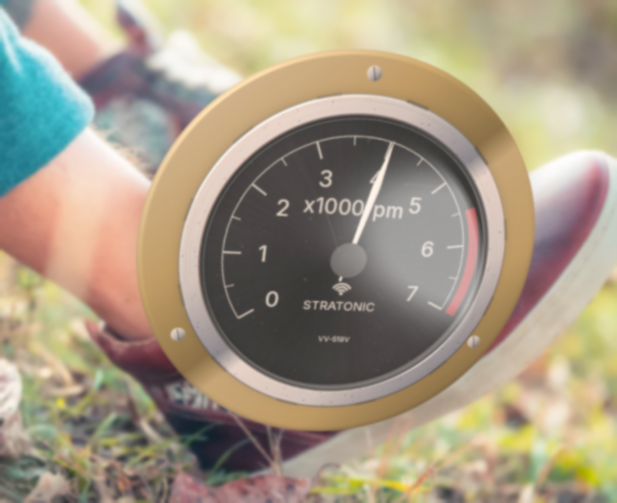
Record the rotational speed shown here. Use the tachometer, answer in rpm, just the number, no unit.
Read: 4000
